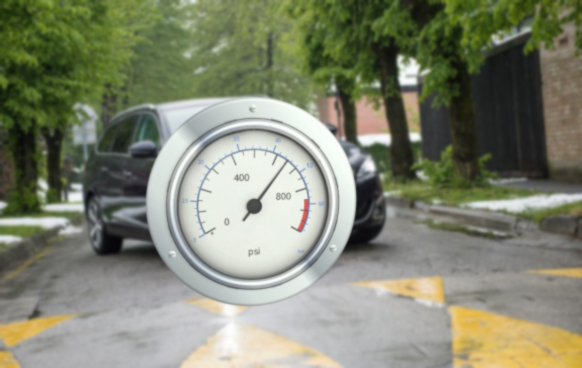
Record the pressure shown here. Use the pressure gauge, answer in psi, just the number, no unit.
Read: 650
